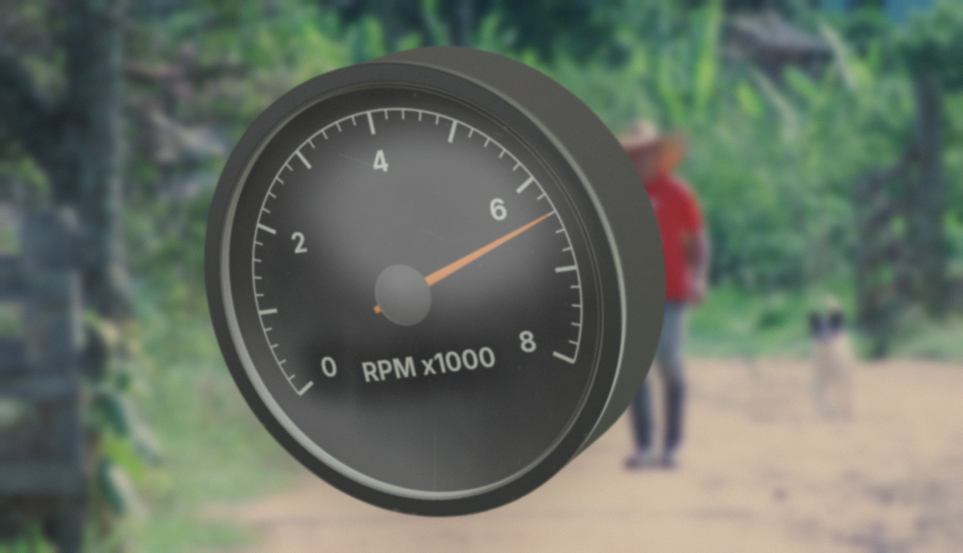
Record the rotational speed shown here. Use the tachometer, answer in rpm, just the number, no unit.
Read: 6400
